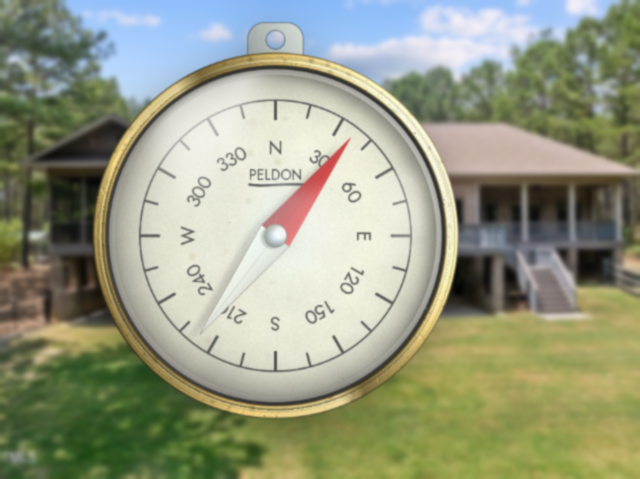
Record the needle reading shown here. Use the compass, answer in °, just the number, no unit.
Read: 37.5
